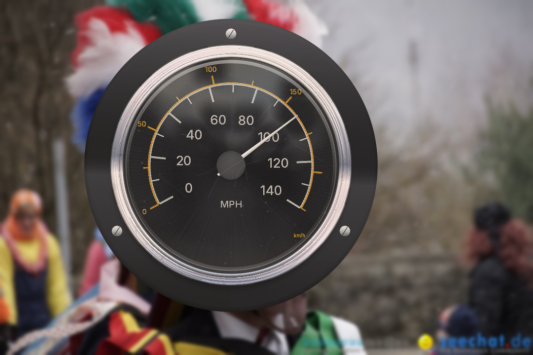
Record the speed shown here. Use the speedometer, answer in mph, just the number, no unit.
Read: 100
